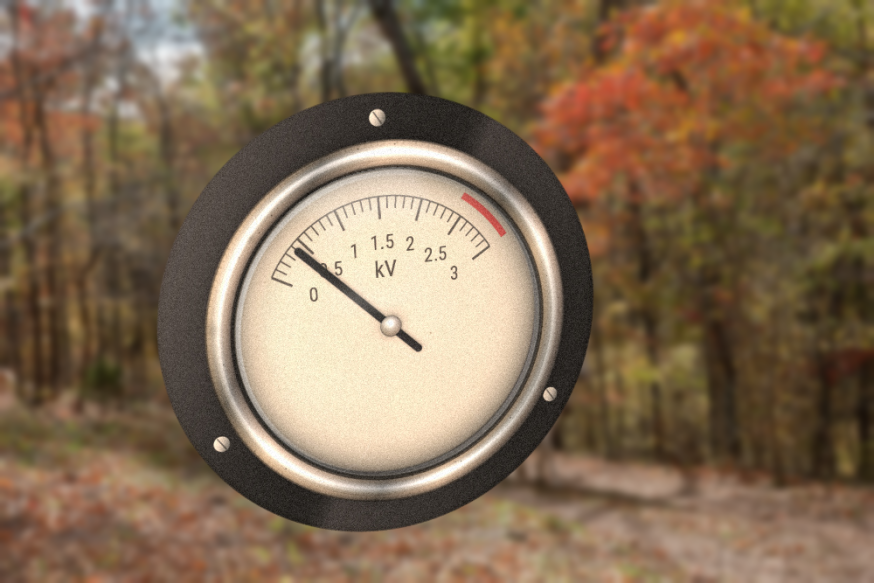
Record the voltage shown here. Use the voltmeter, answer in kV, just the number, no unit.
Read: 0.4
